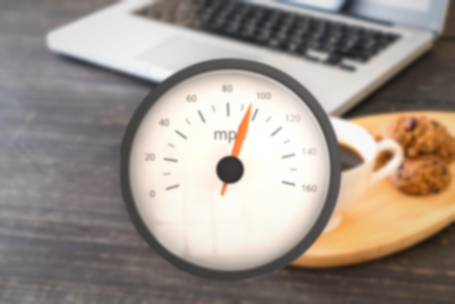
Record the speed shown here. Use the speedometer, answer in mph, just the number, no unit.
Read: 95
